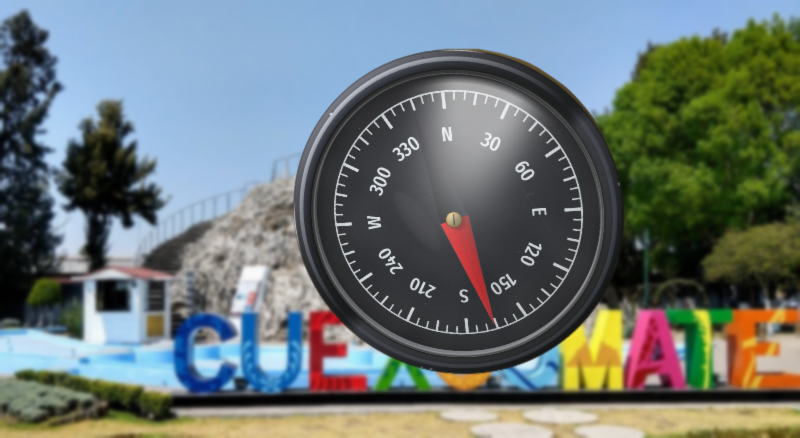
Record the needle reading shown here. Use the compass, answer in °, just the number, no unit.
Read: 165
